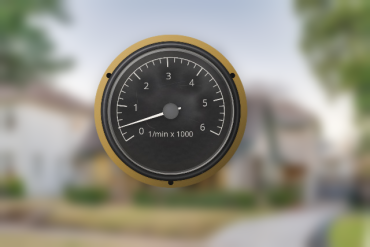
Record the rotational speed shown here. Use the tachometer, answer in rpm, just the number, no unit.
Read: 400
